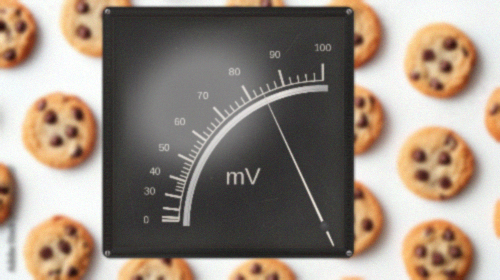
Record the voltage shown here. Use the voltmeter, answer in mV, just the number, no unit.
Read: 84
